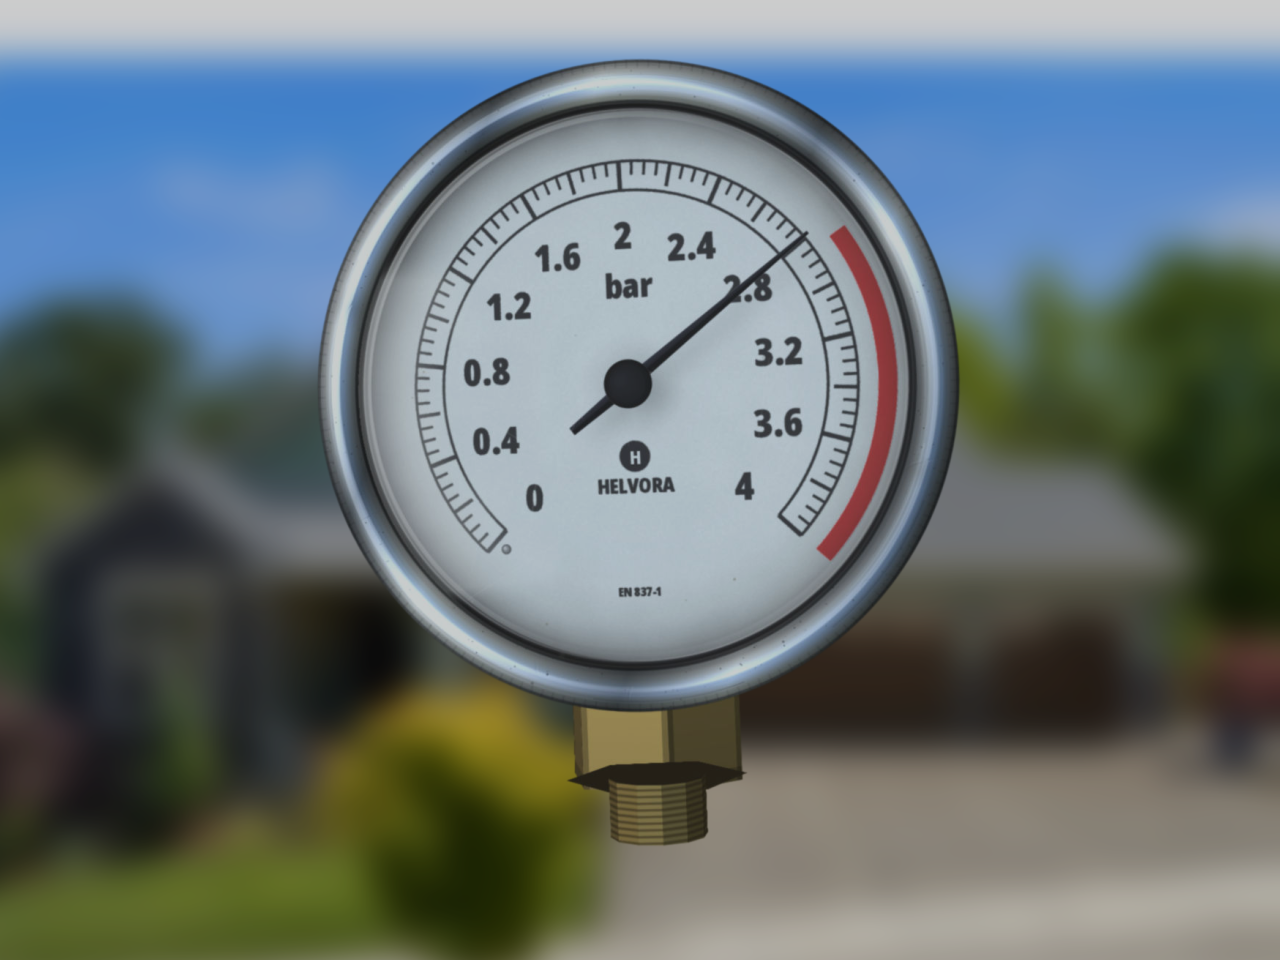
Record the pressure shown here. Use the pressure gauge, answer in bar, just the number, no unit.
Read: 2.8
